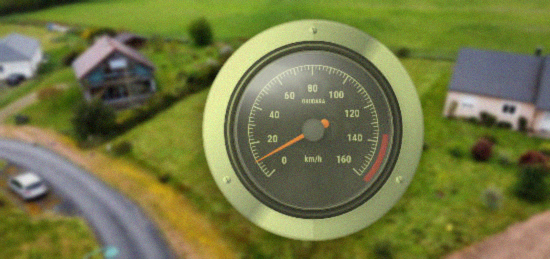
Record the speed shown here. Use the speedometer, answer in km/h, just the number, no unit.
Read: 10
